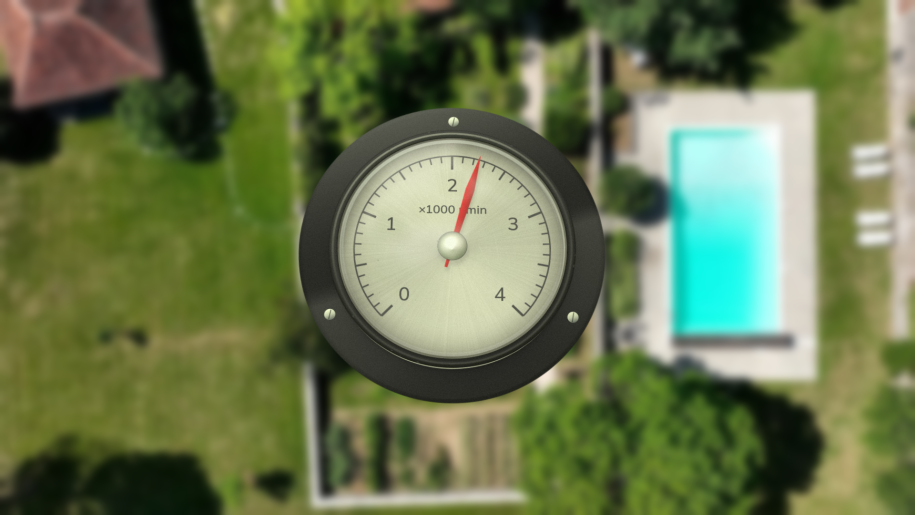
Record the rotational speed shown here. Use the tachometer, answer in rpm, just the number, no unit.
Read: 2250
